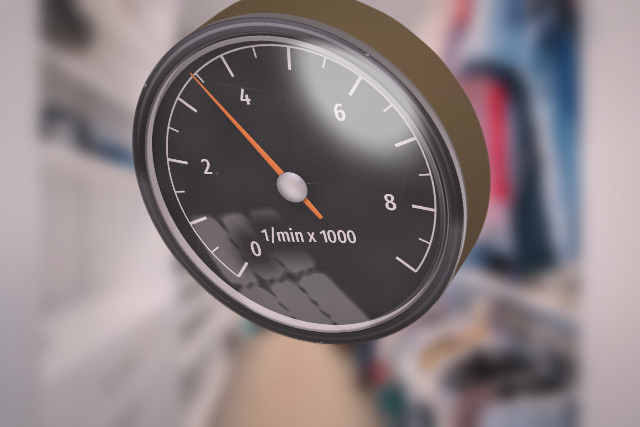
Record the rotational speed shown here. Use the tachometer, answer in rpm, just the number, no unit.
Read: 3500
